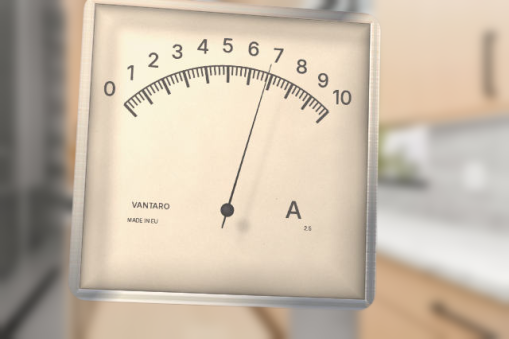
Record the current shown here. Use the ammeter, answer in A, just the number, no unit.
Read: 6.8
